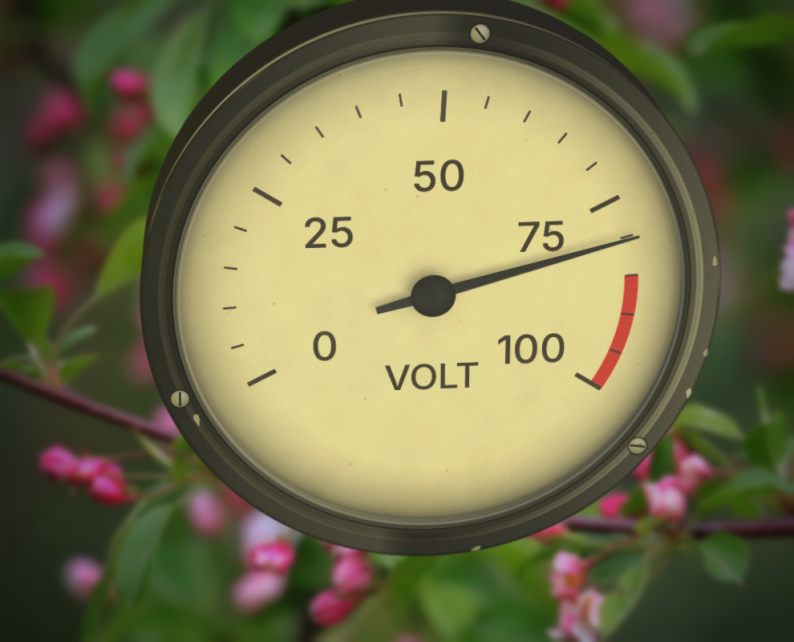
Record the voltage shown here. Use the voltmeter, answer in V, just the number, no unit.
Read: 80
